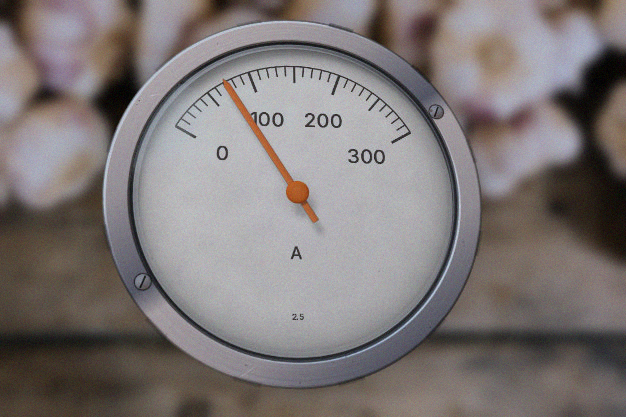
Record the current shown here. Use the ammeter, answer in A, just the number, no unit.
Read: 70
